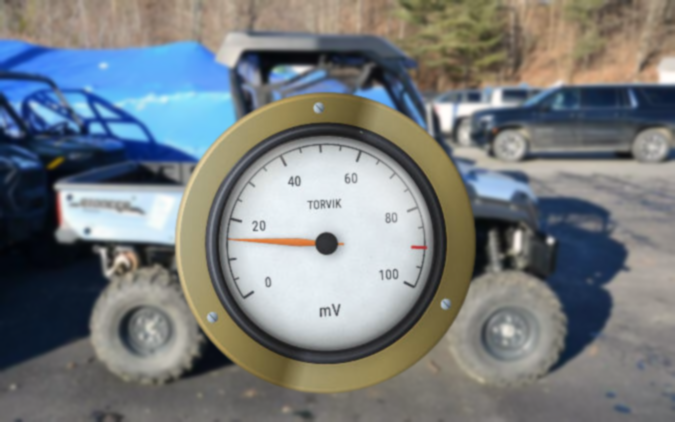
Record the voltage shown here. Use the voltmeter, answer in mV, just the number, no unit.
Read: 15
